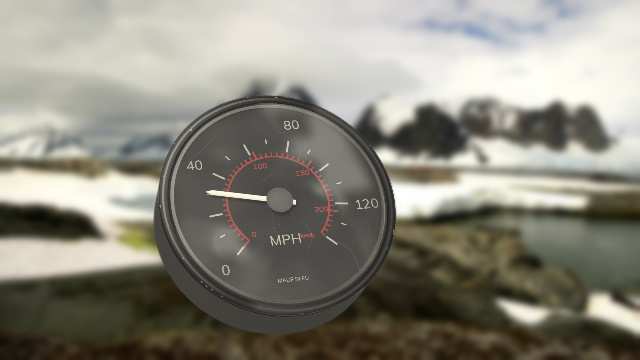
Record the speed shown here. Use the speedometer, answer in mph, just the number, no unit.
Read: 30
